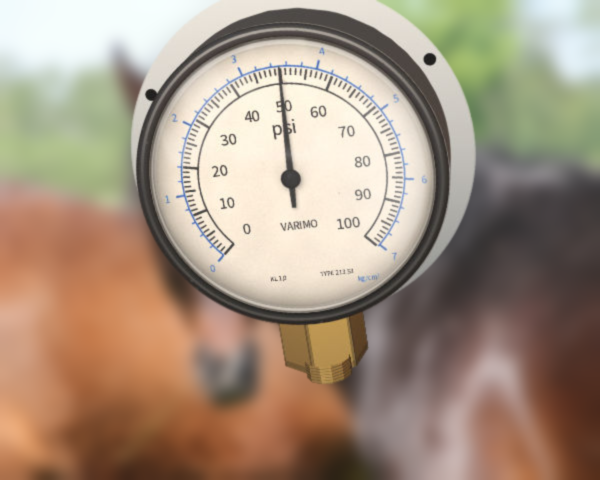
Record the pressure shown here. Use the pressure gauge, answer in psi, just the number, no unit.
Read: 50
